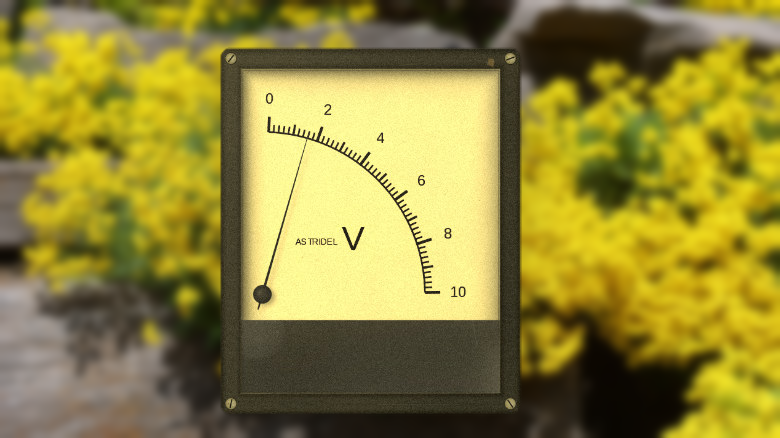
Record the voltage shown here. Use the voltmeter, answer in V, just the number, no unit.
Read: 1.6
